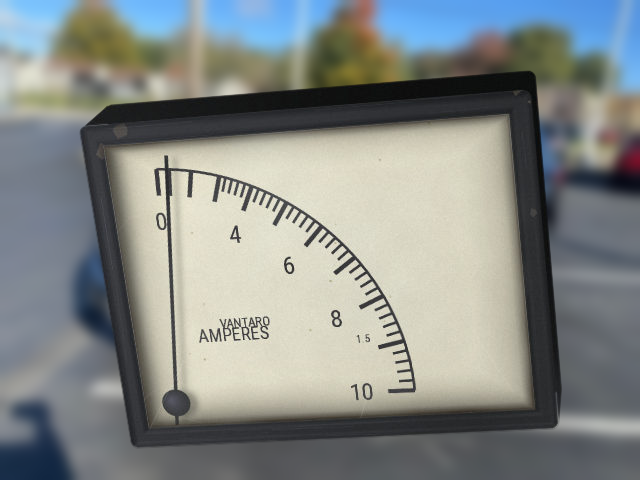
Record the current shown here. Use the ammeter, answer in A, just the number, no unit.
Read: 1
